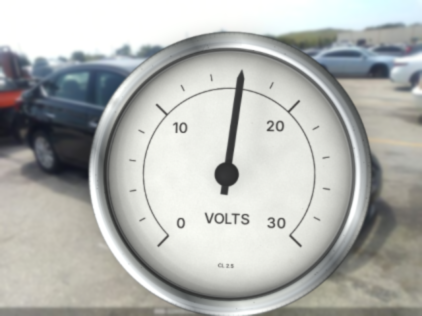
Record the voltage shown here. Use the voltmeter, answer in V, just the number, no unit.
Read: 16
